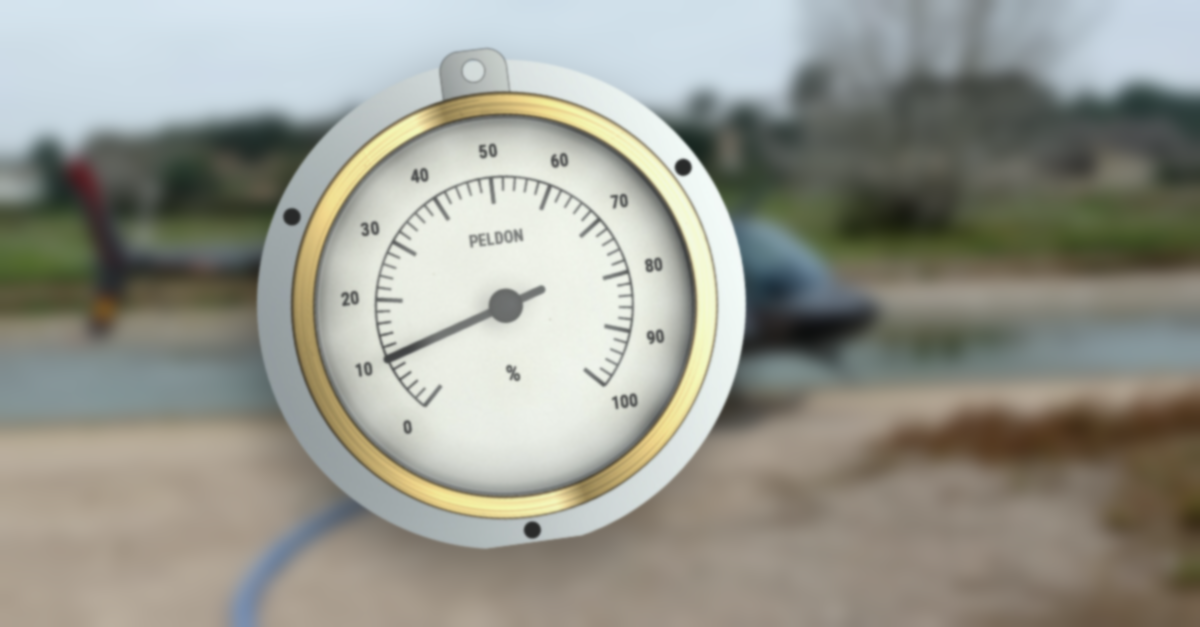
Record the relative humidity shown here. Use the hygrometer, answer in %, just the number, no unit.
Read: 10
